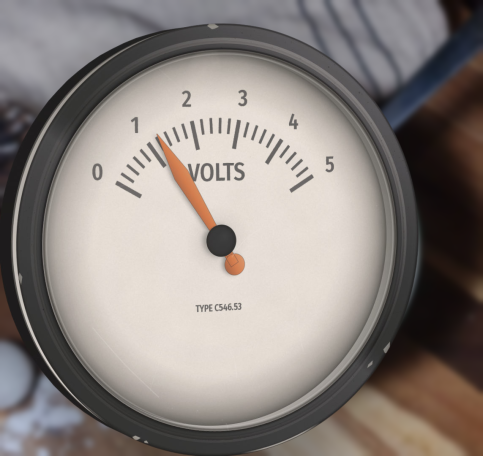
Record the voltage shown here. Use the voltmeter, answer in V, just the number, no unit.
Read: 1.2
